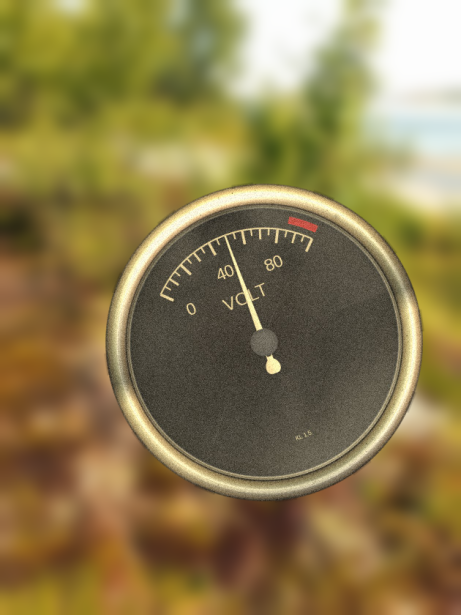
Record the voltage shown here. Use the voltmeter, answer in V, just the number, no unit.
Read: 50
